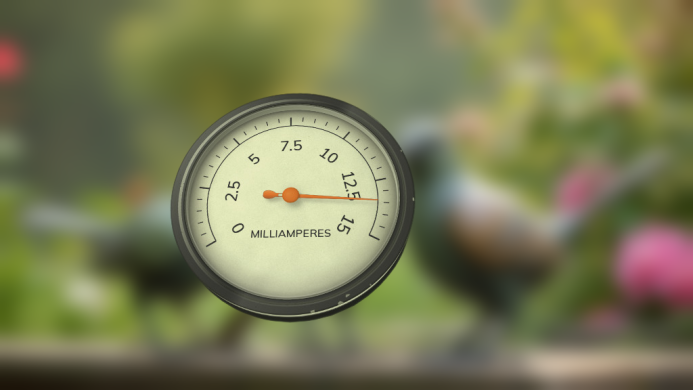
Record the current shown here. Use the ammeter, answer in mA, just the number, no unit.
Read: 13.5
